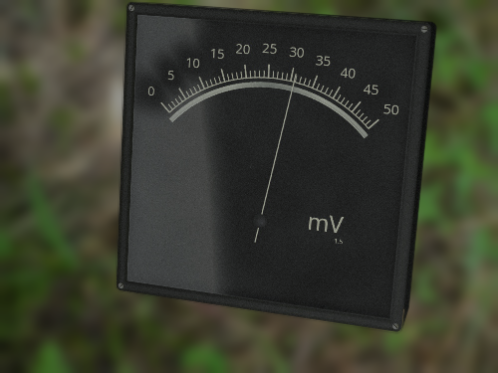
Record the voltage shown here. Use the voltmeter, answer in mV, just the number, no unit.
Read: 31
